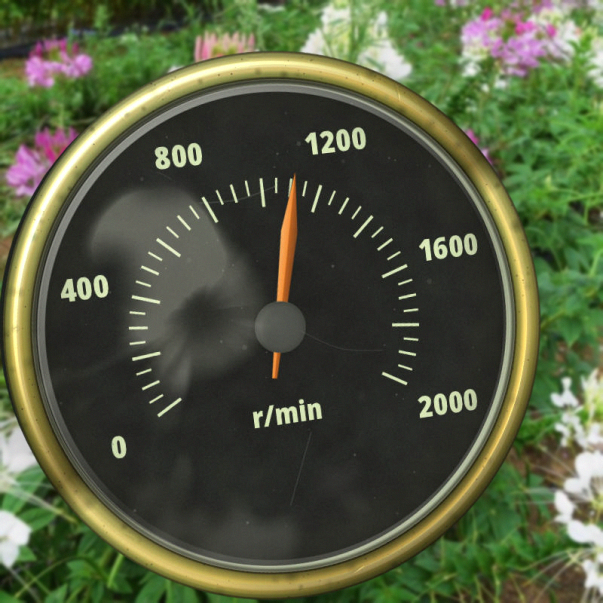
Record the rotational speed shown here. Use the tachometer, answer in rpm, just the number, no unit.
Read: 1100
